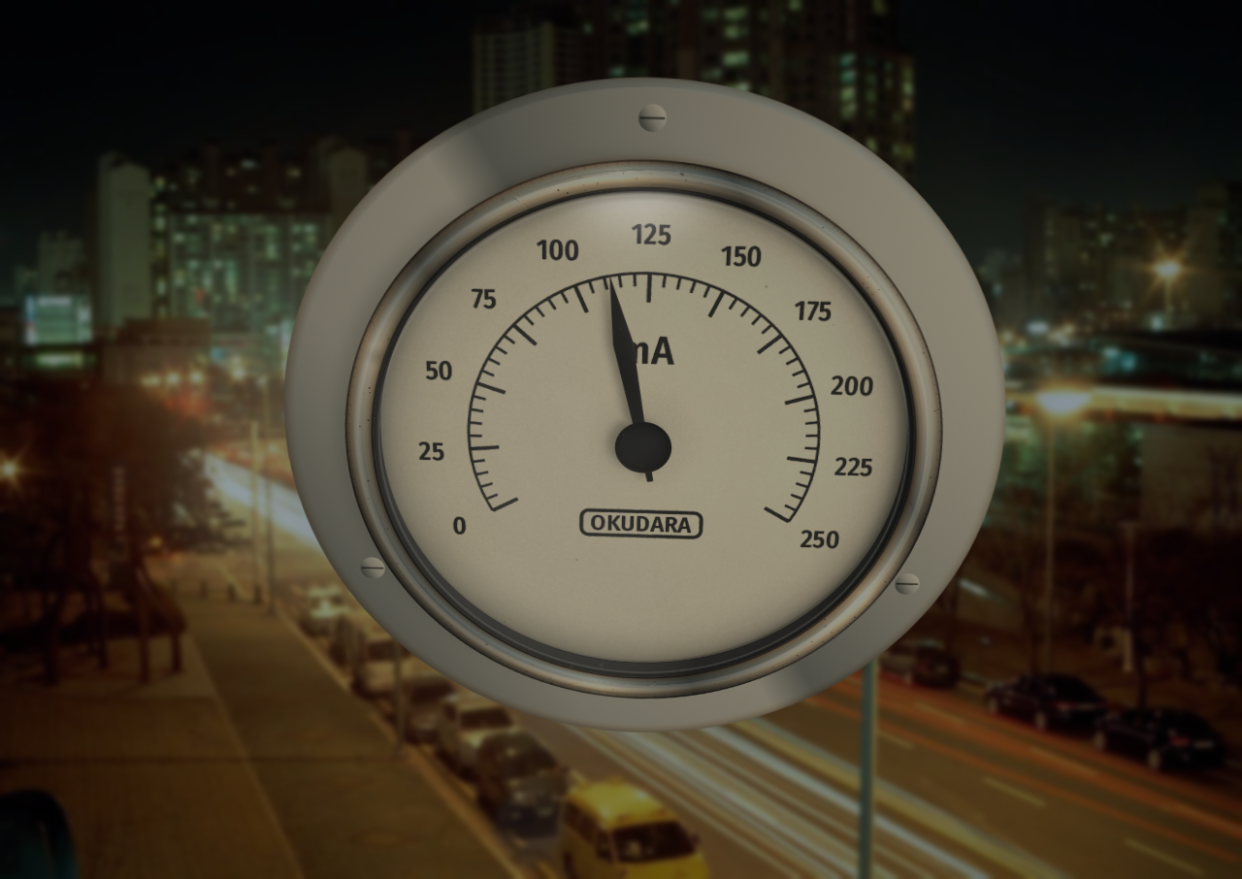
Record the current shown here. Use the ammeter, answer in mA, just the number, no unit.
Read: 112.5
